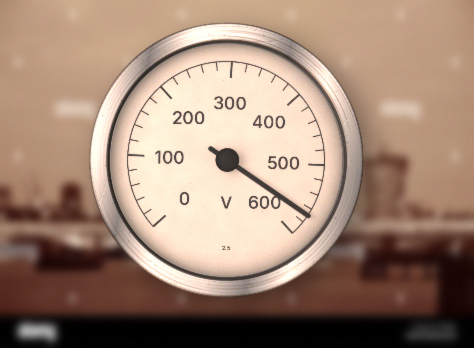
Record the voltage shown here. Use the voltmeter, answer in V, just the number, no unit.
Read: 570
